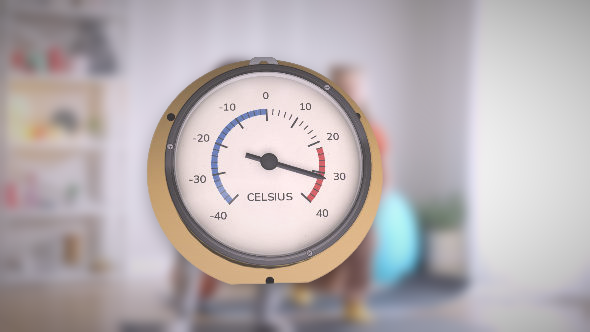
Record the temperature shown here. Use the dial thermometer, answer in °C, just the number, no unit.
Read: 32
